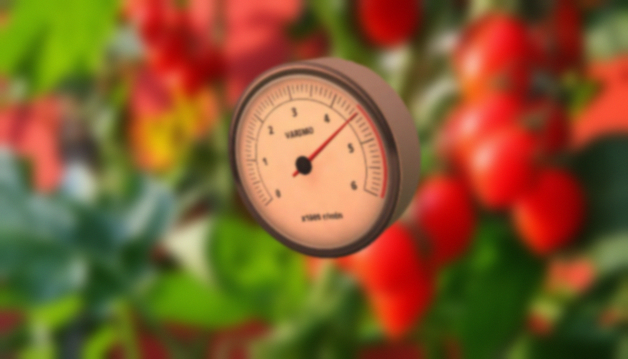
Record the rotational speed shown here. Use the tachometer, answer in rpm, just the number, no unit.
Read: 4500
